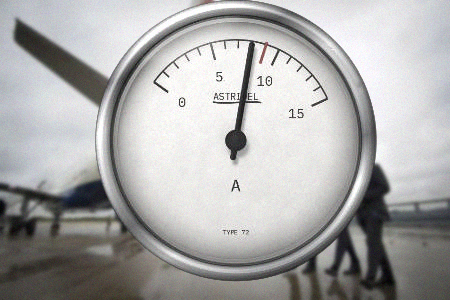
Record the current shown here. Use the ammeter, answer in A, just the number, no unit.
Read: 8
